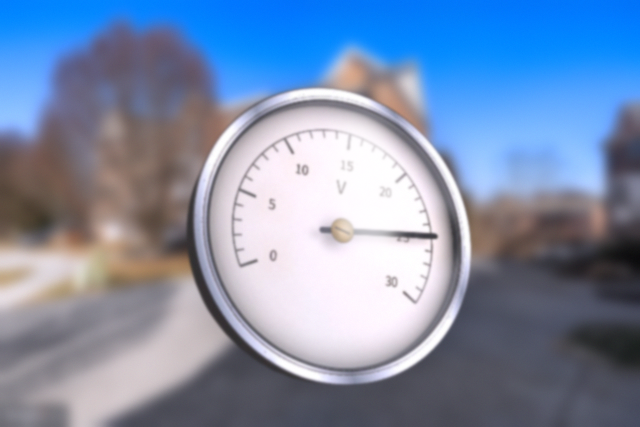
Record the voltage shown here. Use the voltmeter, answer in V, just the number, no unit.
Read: 25
